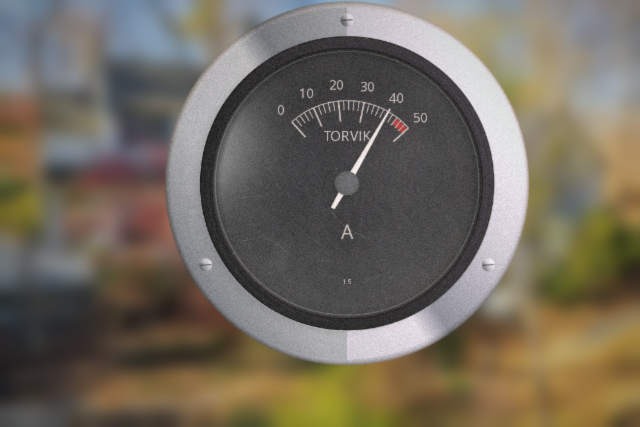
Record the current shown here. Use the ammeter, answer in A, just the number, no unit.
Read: 40
